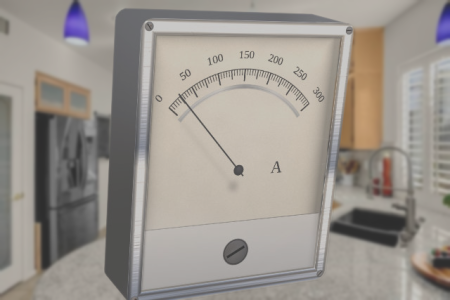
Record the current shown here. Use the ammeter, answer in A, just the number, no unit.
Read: 25
